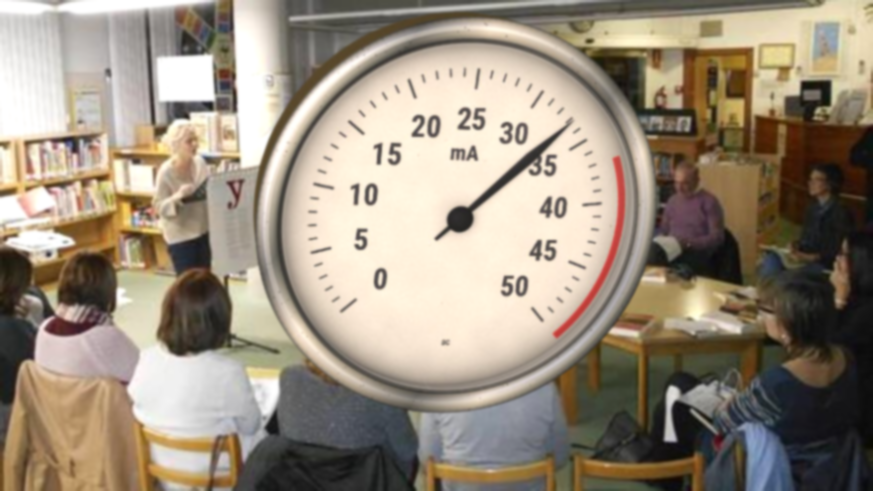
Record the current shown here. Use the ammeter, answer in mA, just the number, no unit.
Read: 33
